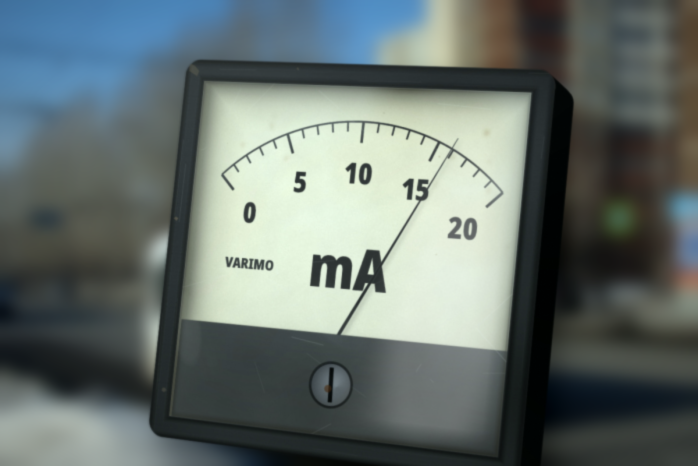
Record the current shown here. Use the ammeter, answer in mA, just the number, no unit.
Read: 16
